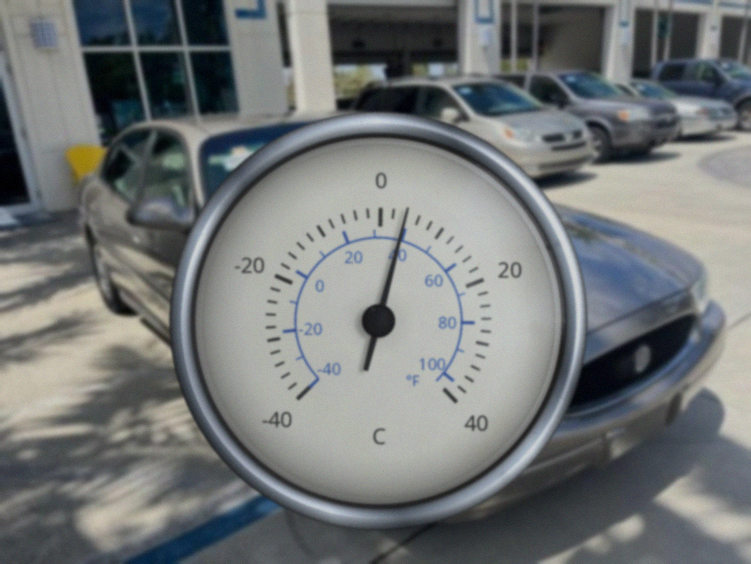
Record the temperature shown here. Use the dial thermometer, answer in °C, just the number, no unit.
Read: 4
